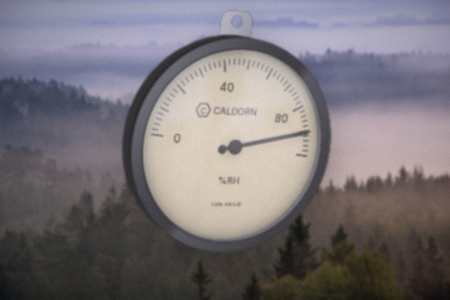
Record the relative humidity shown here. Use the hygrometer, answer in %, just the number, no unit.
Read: 90
